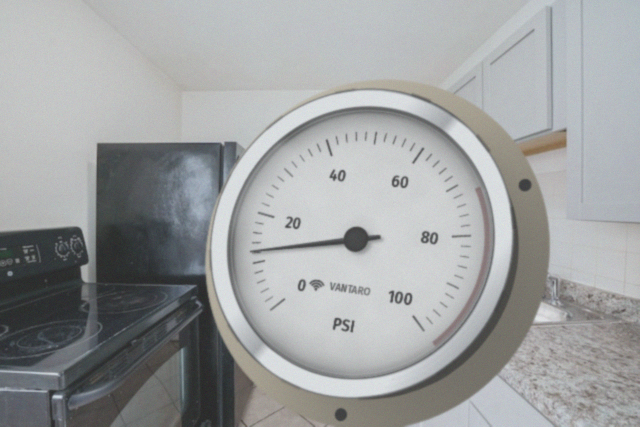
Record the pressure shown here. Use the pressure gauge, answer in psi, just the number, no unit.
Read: 12
